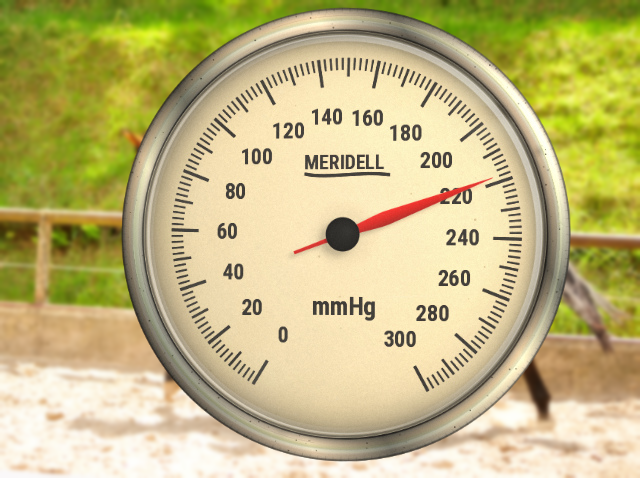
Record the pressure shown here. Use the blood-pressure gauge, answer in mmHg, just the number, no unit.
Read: 218
